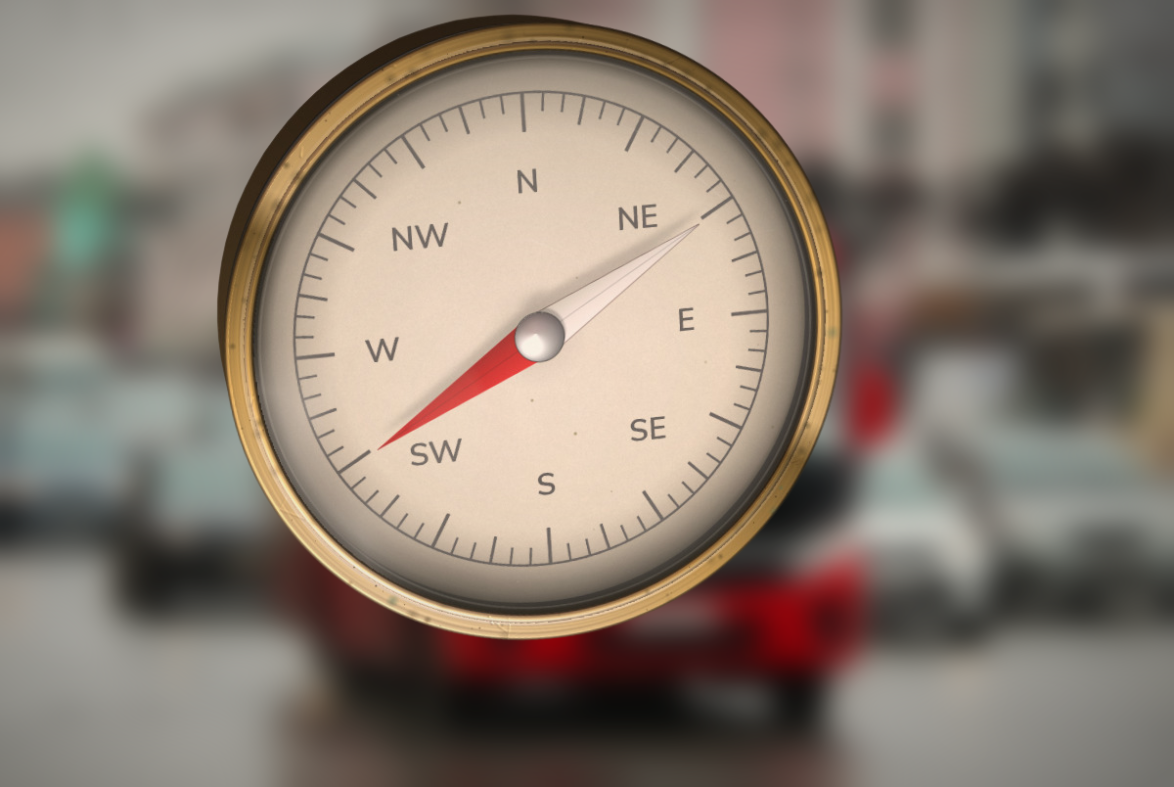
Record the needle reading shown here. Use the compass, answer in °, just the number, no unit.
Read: 240
